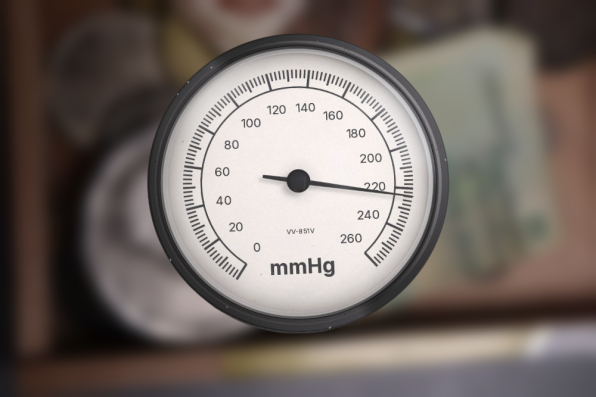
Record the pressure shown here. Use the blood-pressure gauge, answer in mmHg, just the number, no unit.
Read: 224
